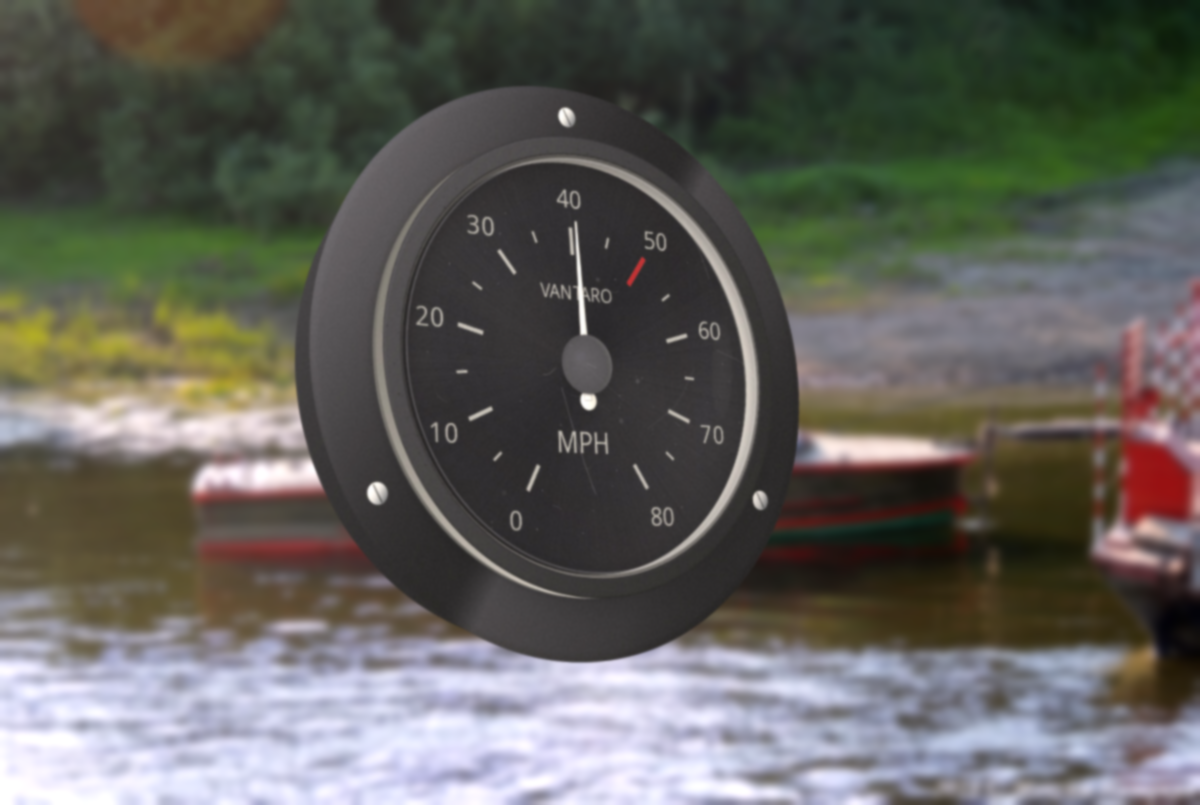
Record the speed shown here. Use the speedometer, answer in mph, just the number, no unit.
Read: 40
